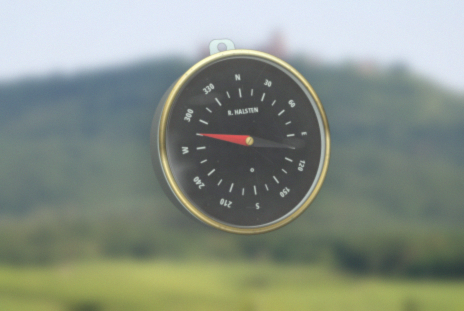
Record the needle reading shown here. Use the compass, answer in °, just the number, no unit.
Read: 285
